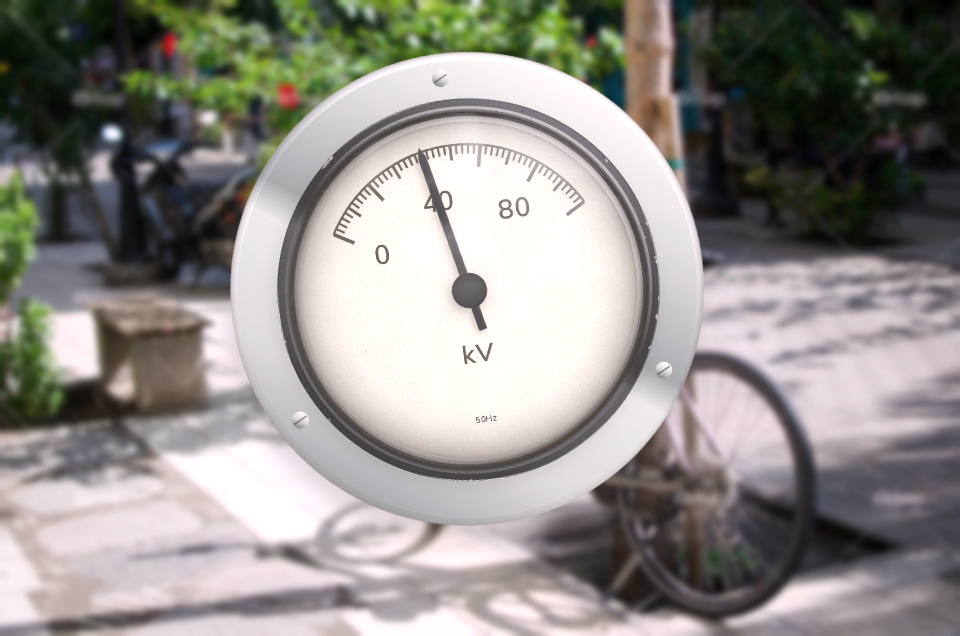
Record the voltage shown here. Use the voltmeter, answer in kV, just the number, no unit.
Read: 40
